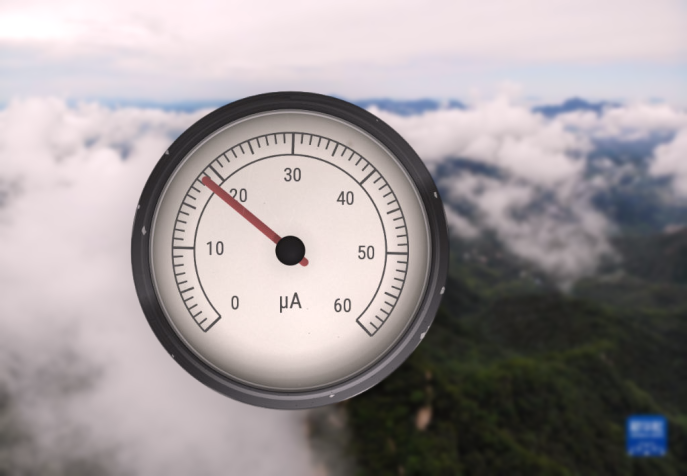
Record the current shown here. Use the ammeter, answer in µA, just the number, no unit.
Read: 18.5
